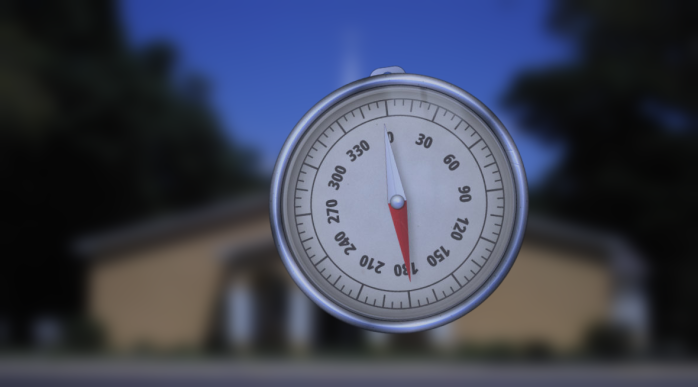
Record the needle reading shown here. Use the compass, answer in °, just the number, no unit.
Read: 177.5
